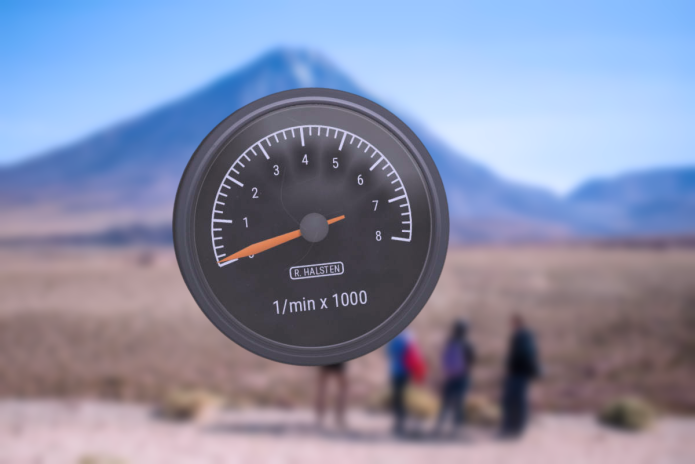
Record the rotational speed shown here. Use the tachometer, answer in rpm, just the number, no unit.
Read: 100
